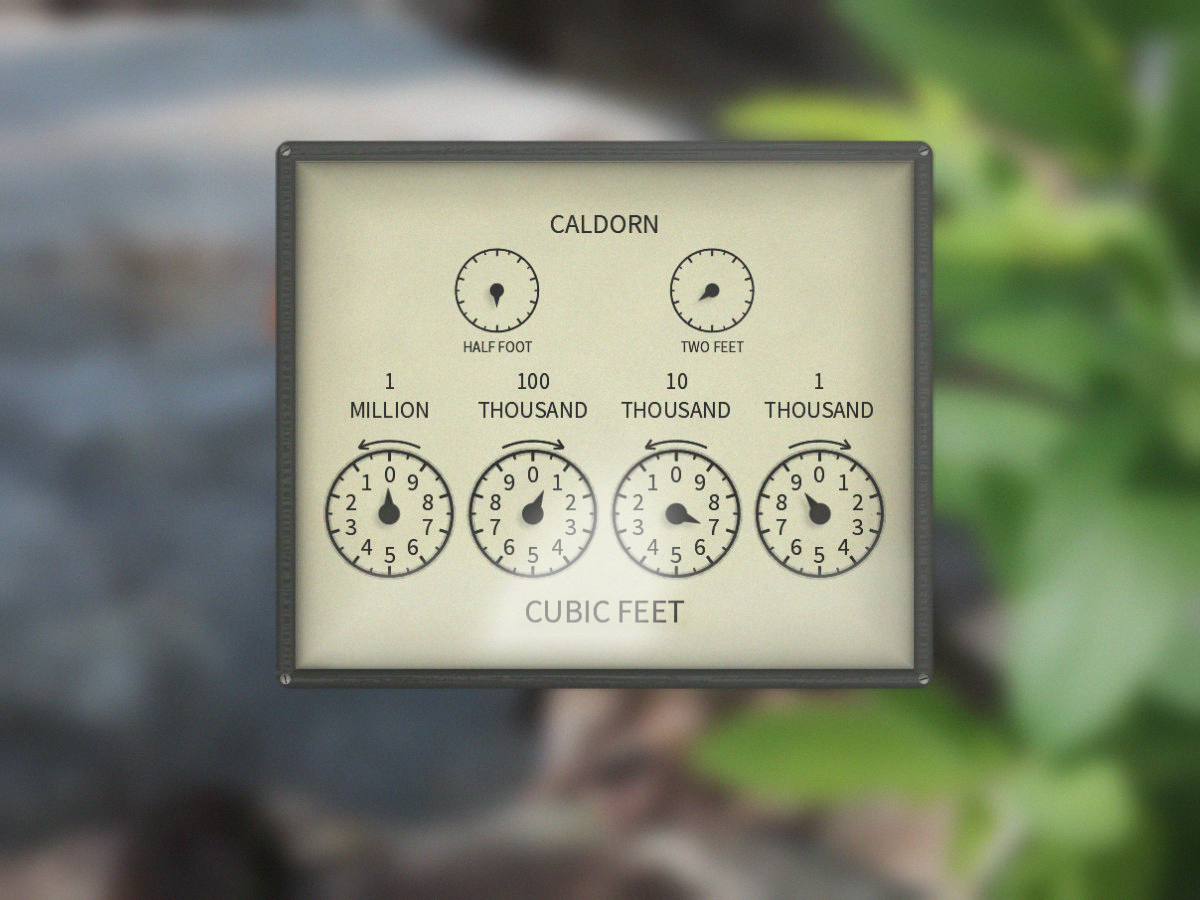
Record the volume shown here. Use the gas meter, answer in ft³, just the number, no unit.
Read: 6900
